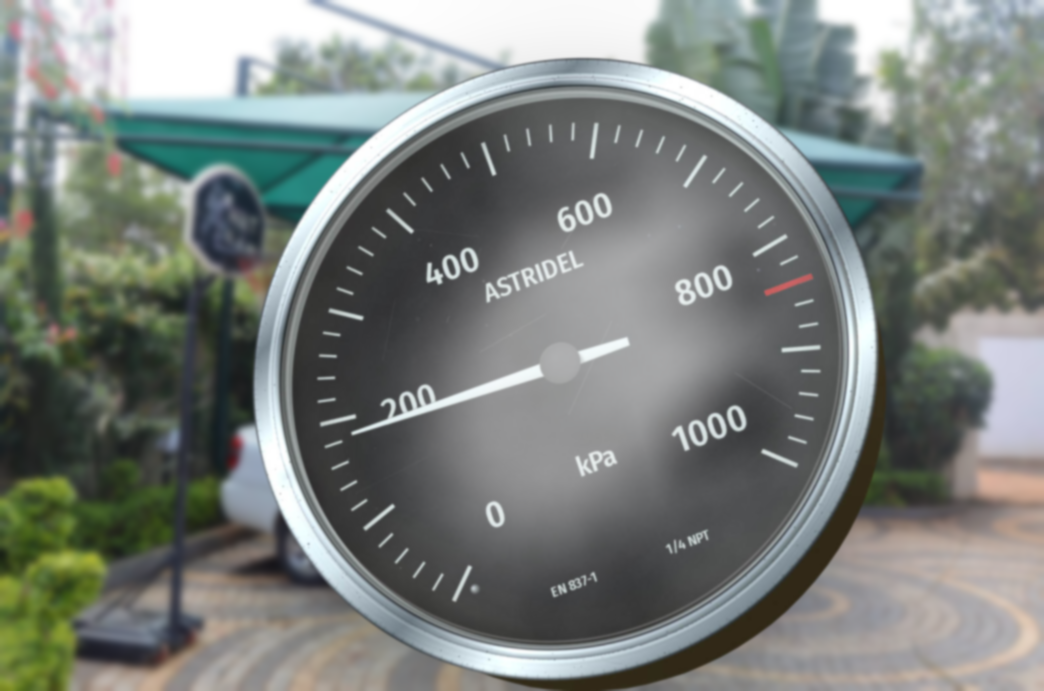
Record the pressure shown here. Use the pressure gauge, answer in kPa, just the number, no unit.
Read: 180
